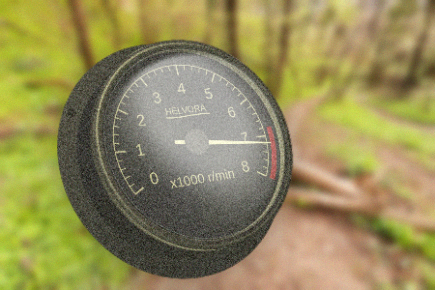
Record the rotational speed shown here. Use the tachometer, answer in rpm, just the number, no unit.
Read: 7200
